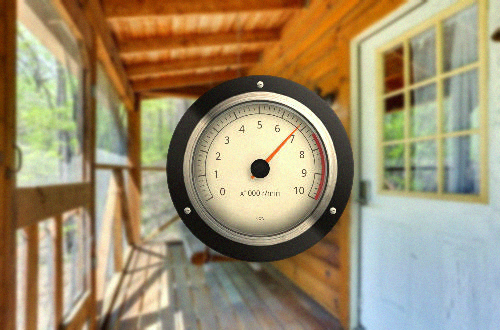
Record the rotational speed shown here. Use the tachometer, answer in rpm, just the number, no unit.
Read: 6800
